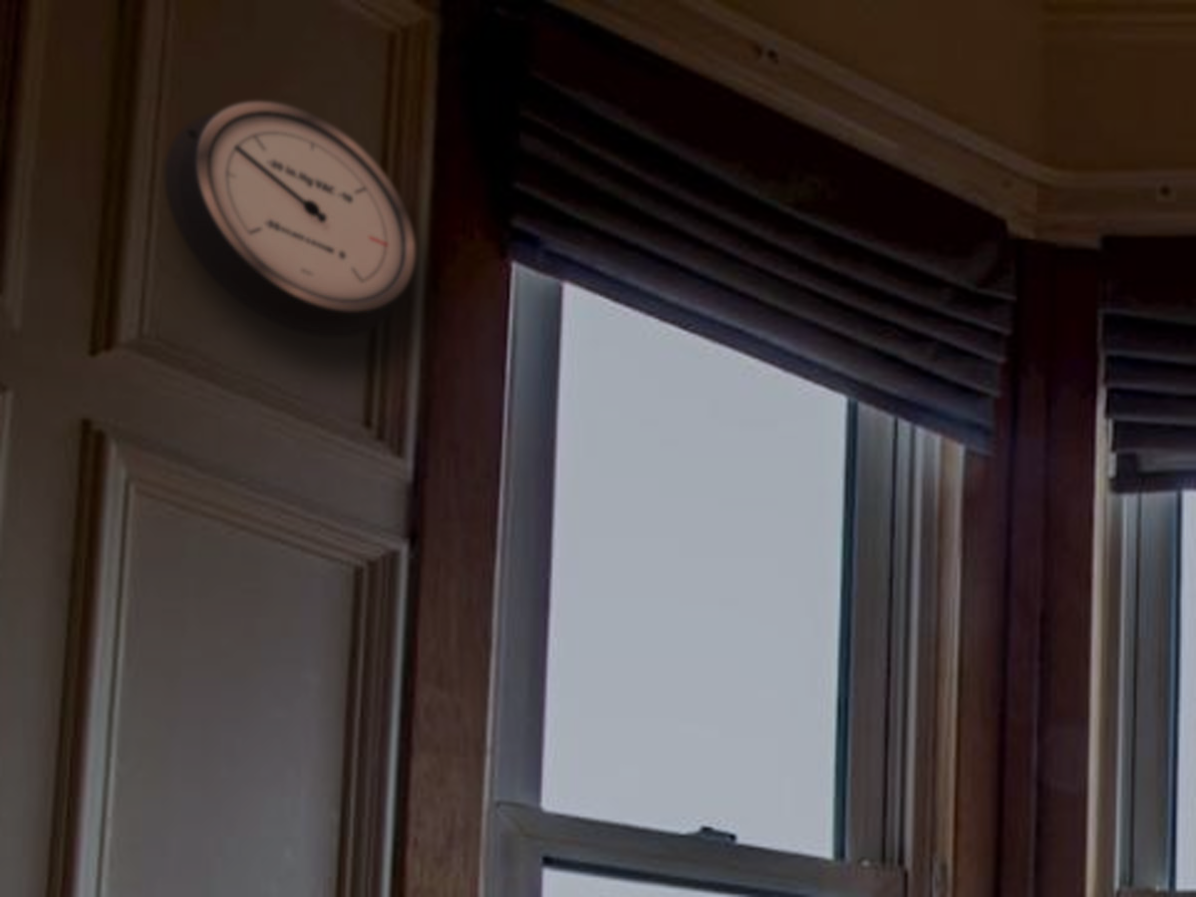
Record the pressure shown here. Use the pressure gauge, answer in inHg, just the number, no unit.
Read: -22.5
